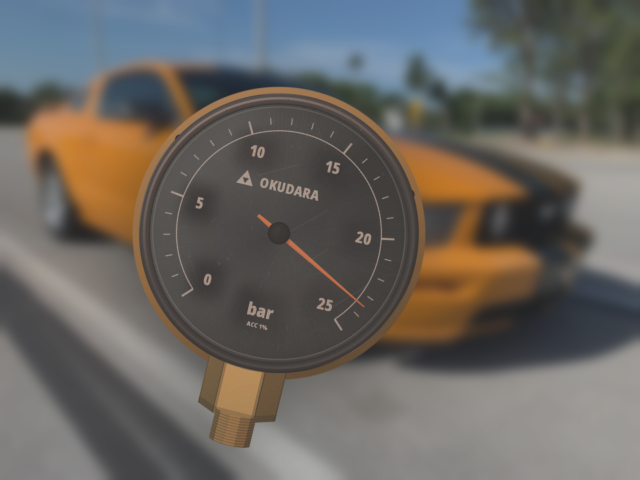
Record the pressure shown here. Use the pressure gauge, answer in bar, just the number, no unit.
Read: 23.5
